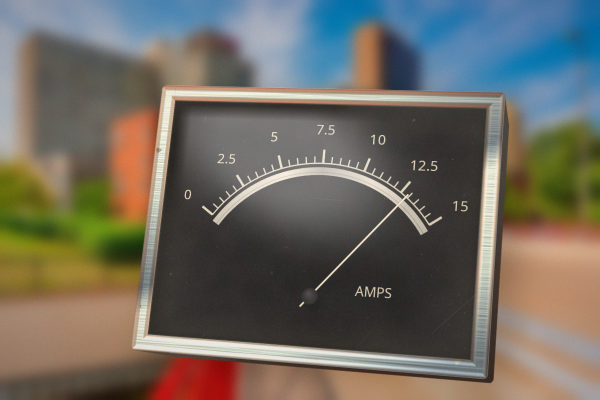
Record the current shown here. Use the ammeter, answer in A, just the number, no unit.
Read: 13
